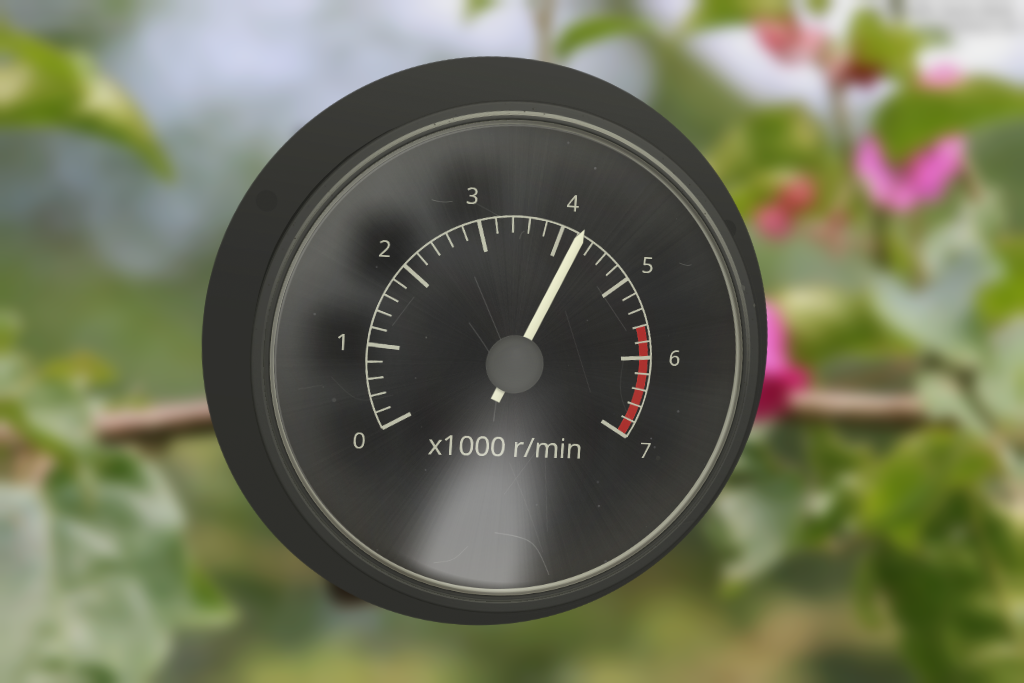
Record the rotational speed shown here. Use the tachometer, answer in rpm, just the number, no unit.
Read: 4200
